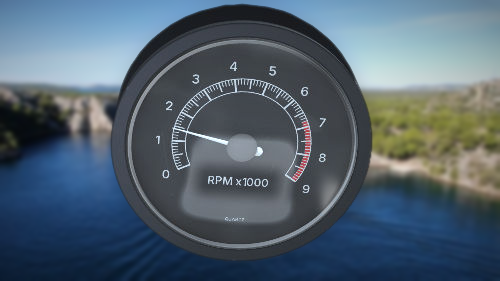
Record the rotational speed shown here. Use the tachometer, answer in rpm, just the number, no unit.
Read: 1500
